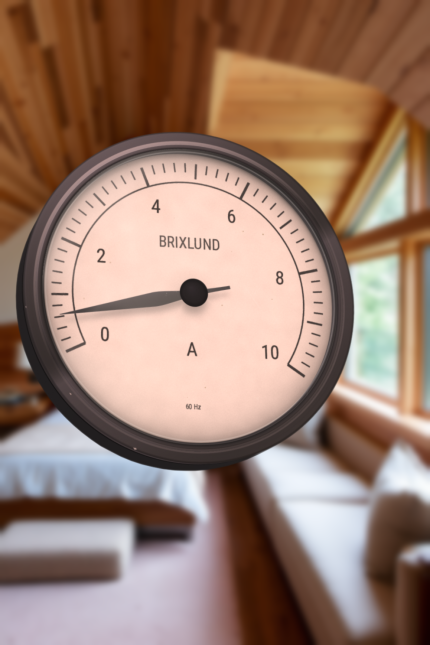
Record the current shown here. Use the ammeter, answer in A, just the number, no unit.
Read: 0.6
